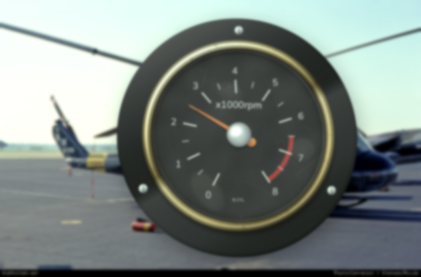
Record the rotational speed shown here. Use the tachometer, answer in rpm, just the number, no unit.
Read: 2500
